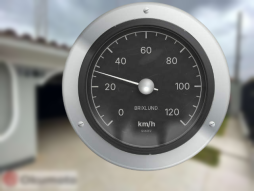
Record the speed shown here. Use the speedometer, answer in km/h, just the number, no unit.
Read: 27.5
